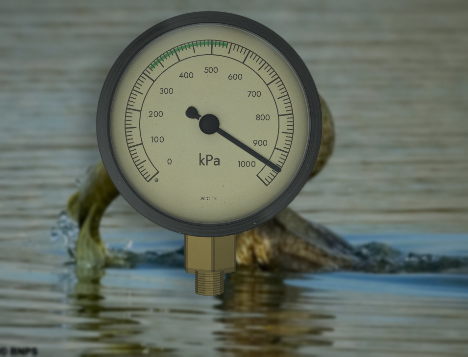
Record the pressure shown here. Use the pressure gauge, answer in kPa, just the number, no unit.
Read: 950
